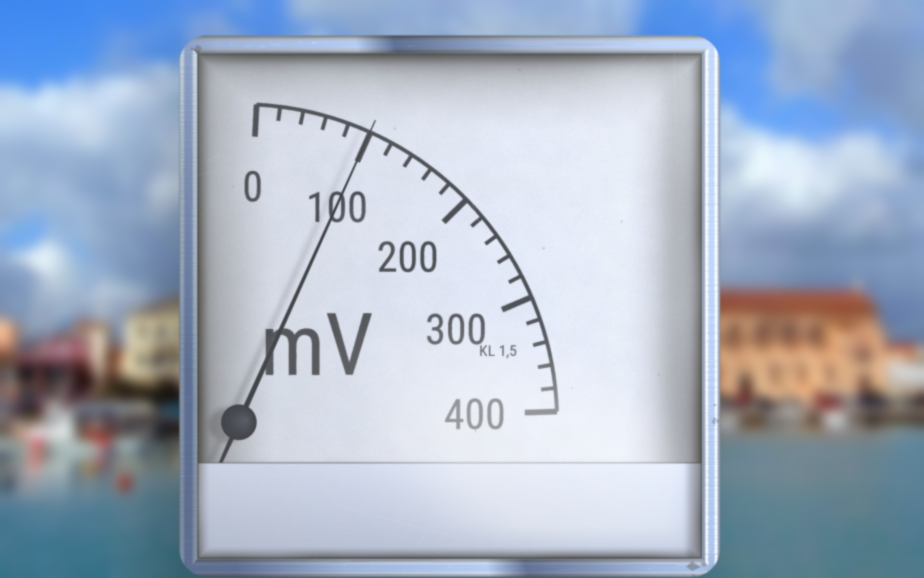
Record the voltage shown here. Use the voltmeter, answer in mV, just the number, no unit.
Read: 100
